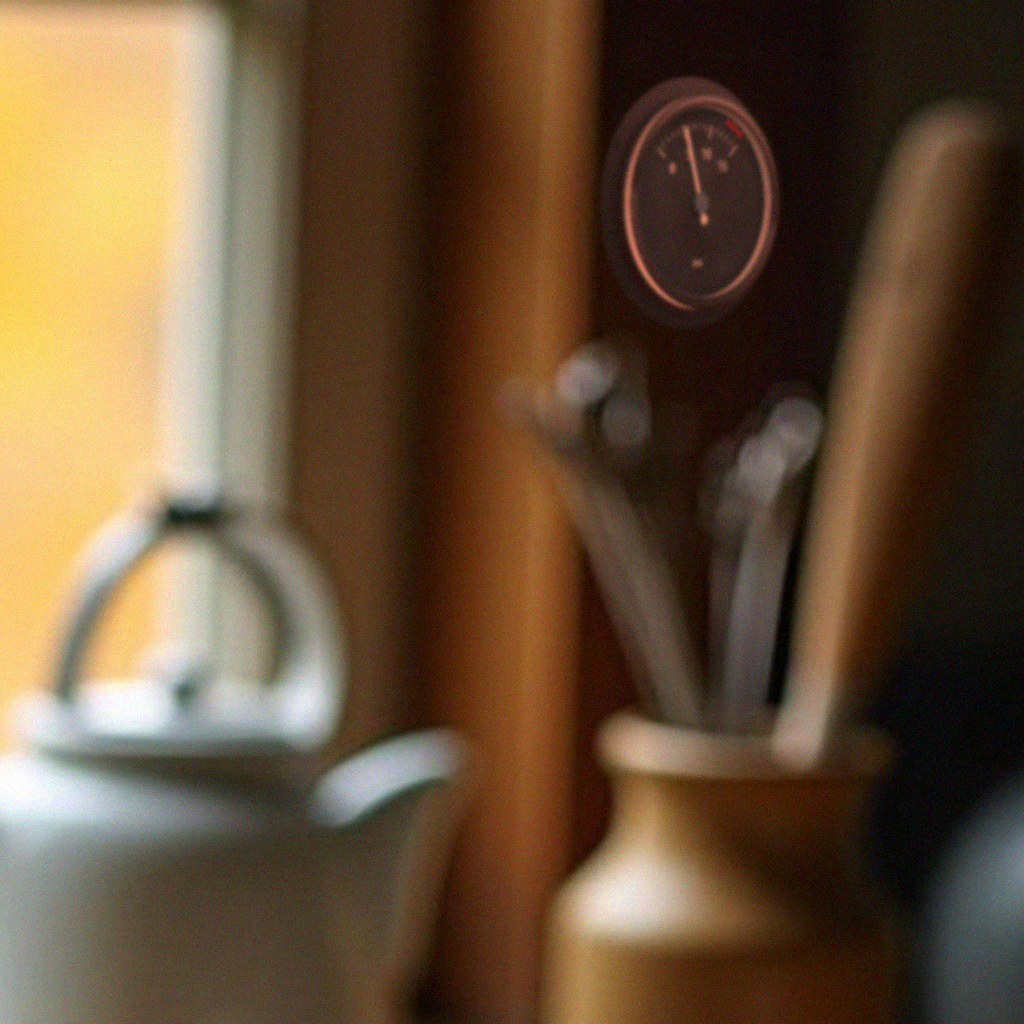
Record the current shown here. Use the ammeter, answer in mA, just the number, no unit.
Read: 5
